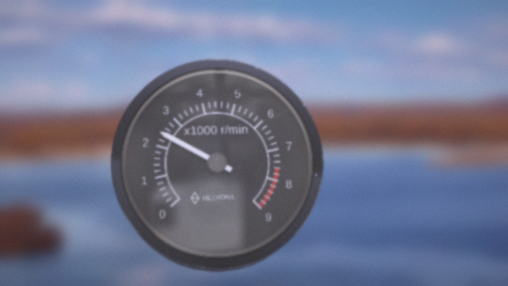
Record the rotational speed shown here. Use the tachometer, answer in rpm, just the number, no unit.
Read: 2400
